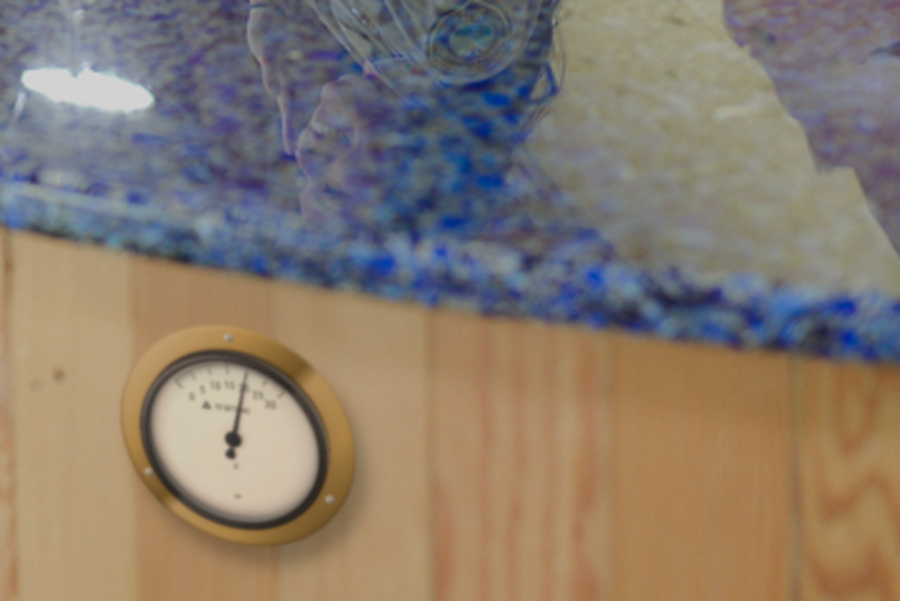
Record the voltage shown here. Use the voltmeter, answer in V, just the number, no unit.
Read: 20
